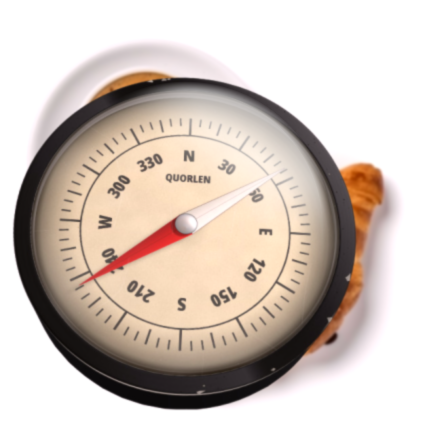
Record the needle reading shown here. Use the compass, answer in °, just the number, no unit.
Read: 235
